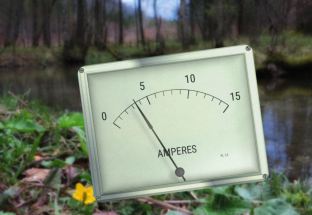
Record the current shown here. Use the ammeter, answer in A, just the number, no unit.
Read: 3.5
